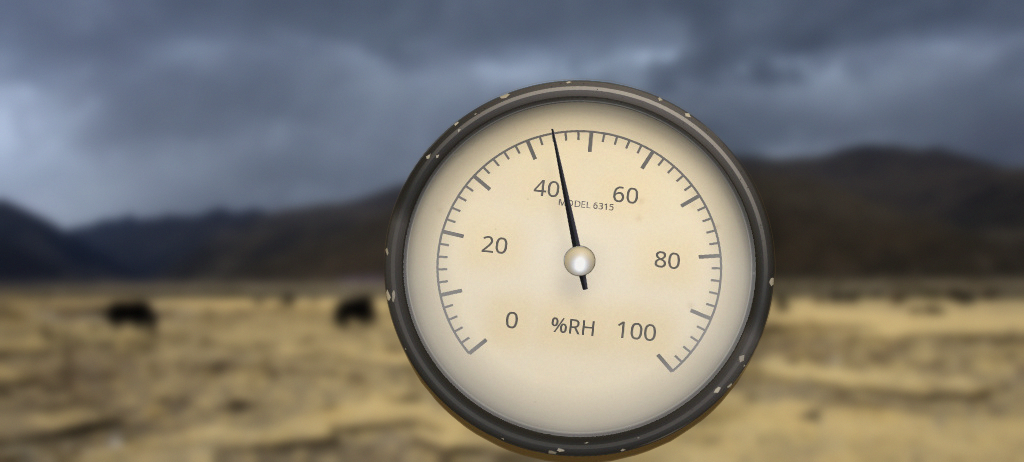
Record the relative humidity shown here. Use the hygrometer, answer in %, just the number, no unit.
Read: 44
